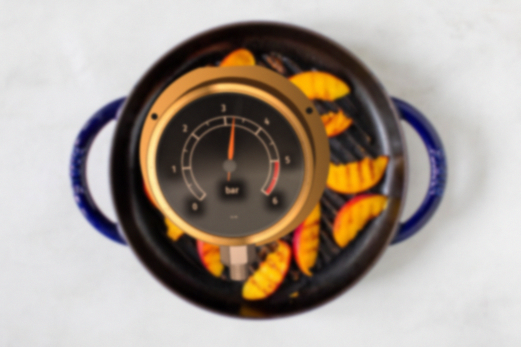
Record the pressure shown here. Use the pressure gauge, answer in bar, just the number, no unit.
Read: 3.25
